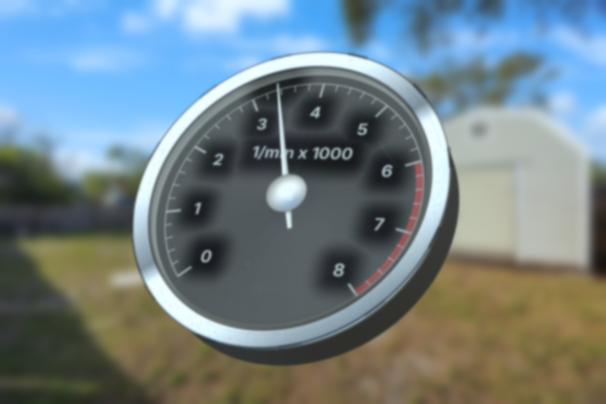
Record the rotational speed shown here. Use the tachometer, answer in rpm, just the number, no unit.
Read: 3400
